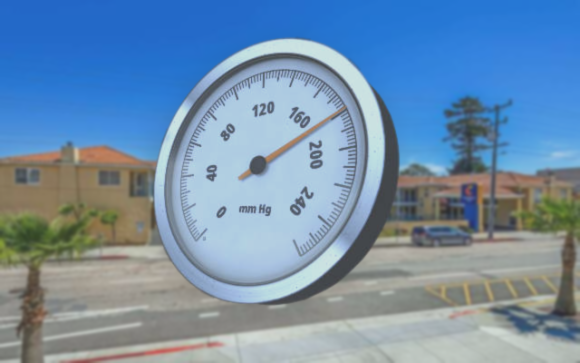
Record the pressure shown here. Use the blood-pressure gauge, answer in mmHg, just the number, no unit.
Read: 180
